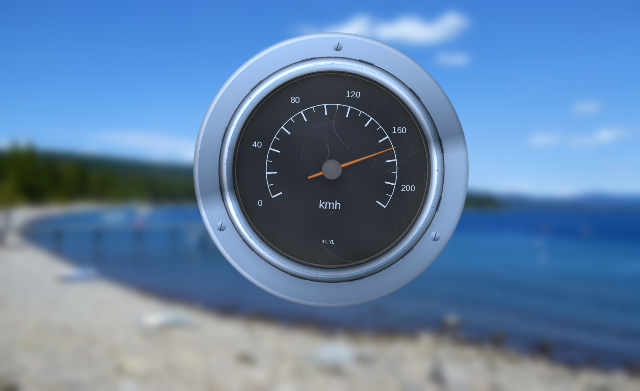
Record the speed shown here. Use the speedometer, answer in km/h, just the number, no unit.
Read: 170
